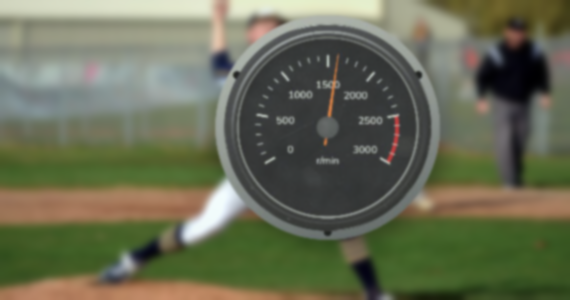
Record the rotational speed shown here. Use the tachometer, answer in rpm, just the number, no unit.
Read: 1600
